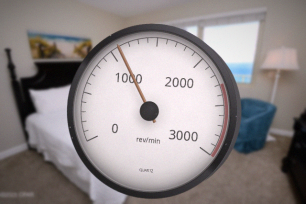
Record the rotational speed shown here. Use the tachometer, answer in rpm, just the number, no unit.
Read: 1100
